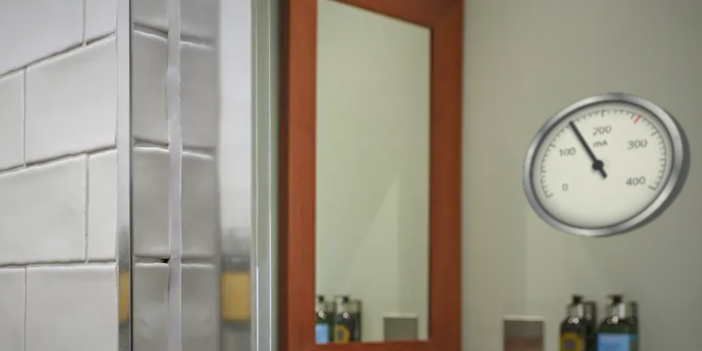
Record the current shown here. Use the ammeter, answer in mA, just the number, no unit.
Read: 150
